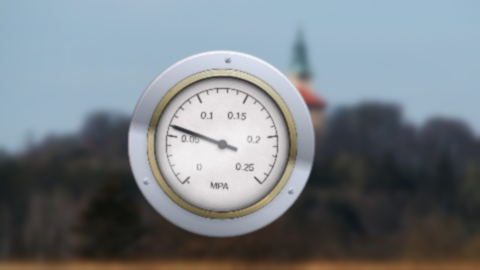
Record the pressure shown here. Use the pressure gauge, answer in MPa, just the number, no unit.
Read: 0.06
